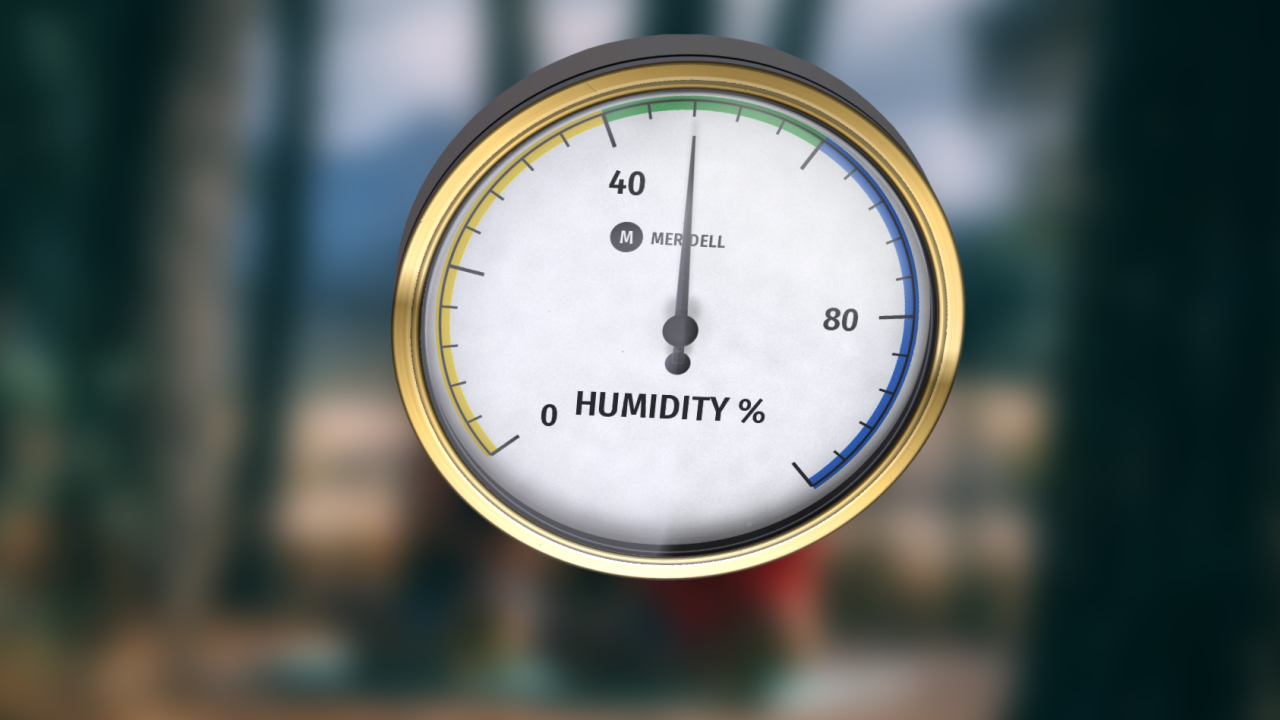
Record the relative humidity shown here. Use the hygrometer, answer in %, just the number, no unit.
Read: 48
